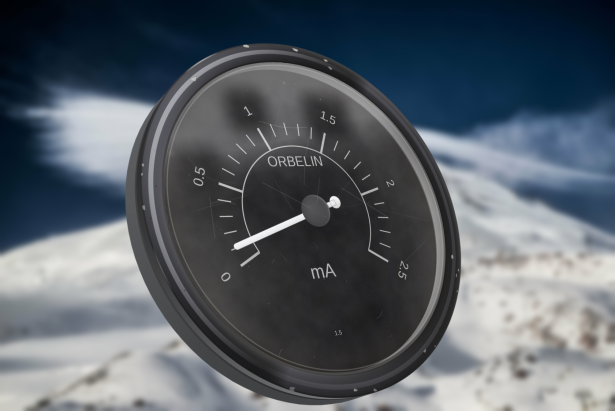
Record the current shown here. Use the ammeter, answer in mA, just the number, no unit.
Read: 0.1
